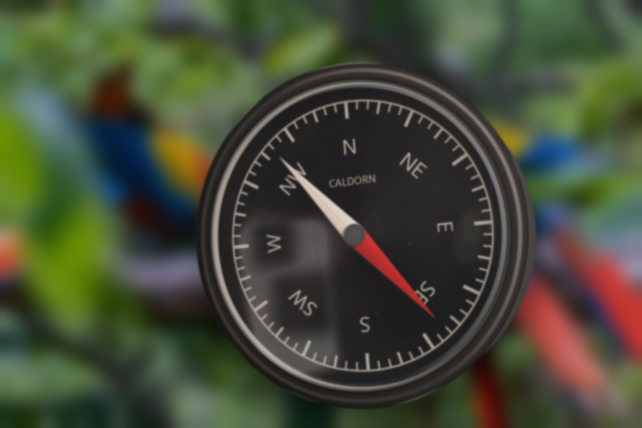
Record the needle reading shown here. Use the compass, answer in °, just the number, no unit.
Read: 140
